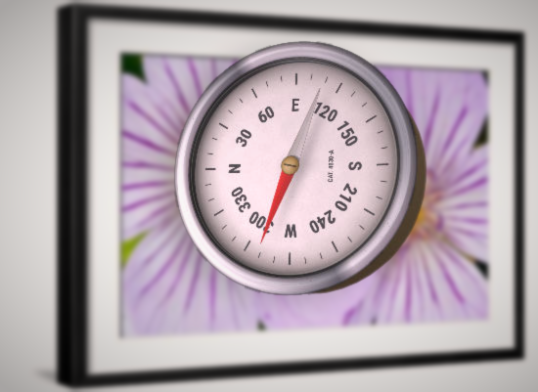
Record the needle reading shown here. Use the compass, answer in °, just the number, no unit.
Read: 290
